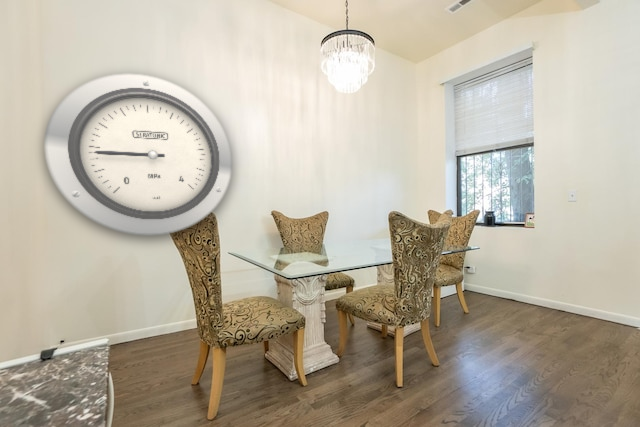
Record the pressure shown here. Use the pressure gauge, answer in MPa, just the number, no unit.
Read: 0.7
